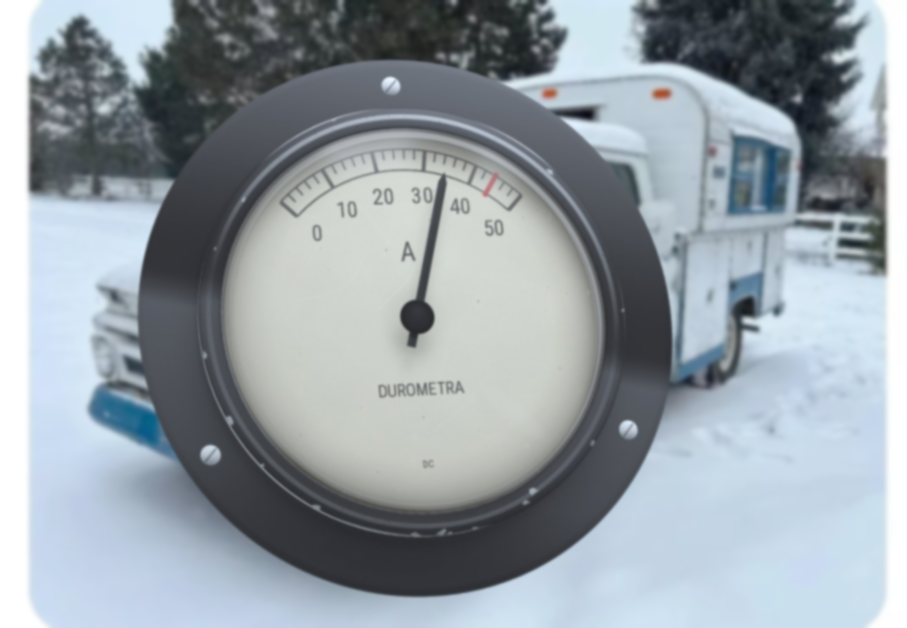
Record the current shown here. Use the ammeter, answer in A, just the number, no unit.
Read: 34
